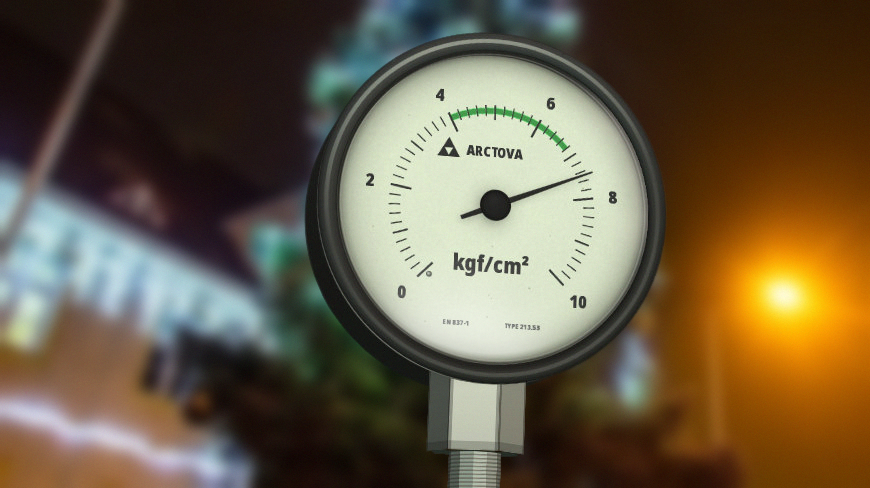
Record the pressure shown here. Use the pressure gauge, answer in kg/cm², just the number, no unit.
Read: 7.5
